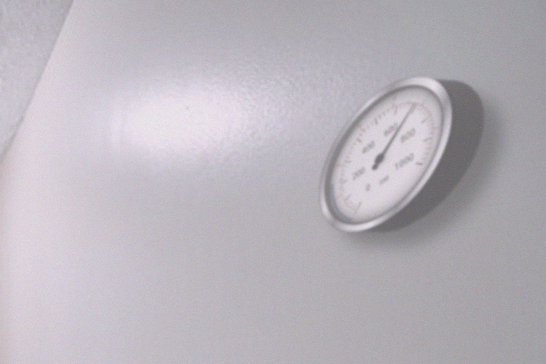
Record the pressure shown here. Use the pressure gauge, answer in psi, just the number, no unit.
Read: 700
